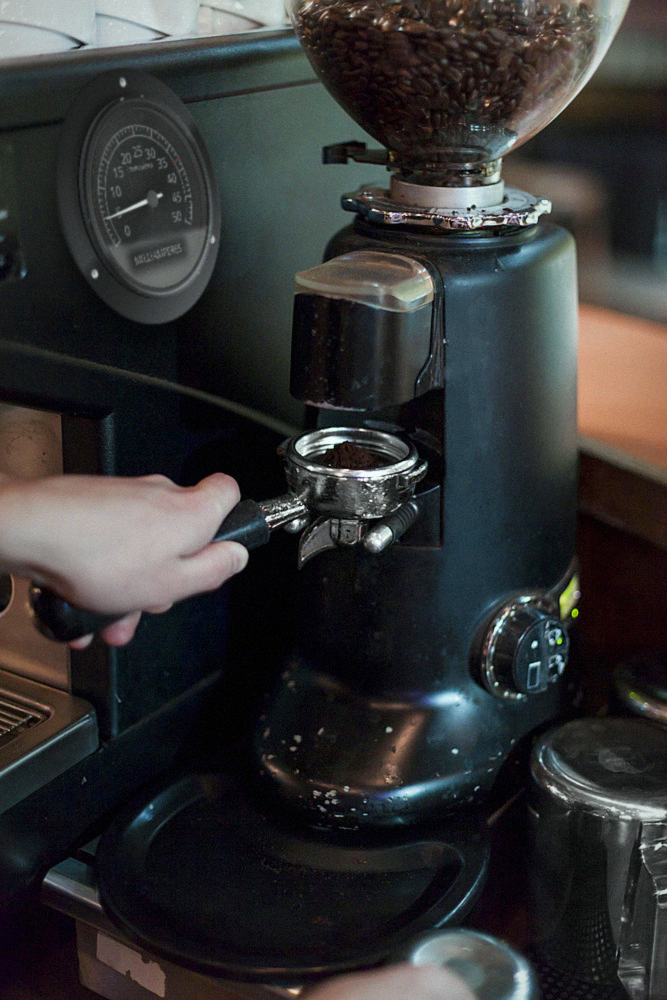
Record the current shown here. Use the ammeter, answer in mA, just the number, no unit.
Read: 5
